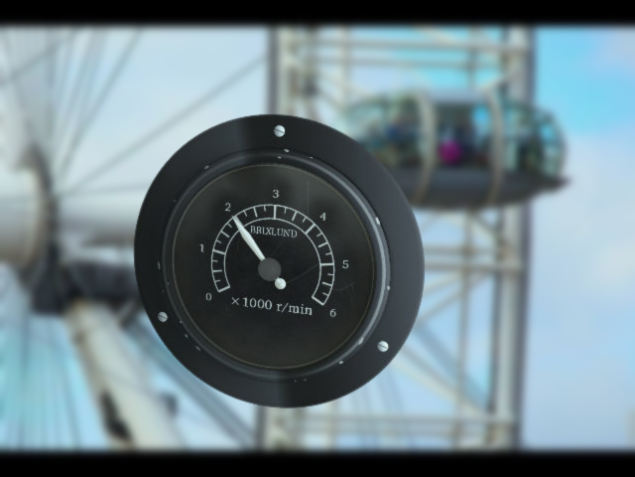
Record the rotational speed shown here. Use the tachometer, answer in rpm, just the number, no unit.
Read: 2000
